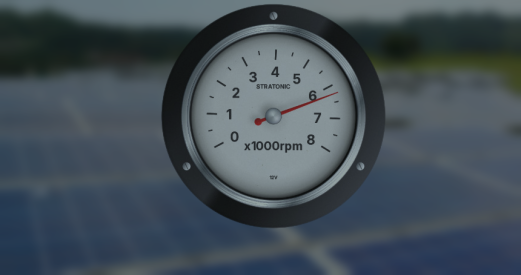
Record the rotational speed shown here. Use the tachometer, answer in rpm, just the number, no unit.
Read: 6250
